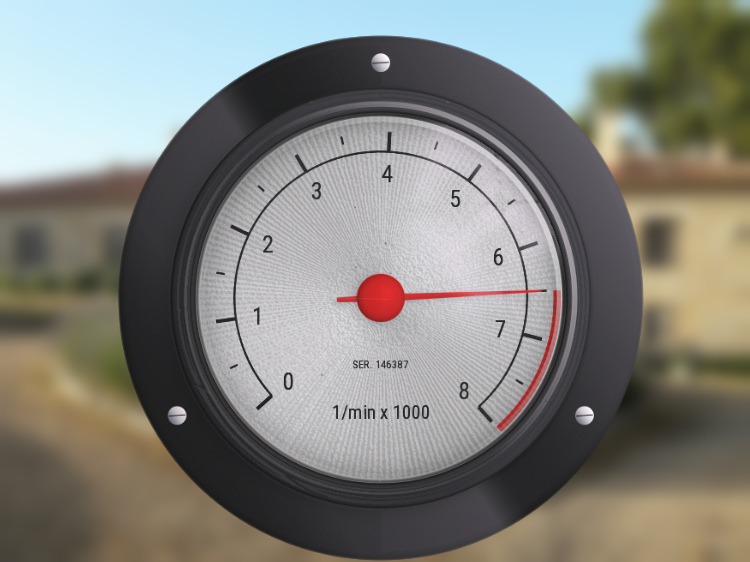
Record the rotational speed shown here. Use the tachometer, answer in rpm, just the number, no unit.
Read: 6500
